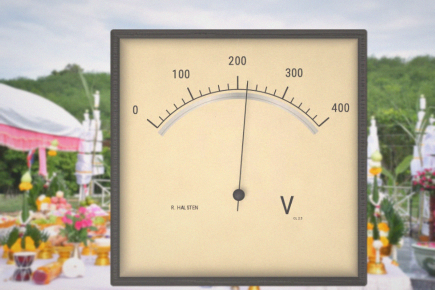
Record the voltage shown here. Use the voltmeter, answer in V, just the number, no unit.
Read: 220
